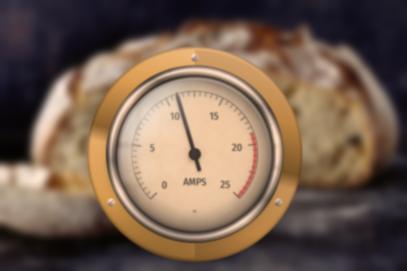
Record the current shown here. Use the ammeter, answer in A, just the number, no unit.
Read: 11
